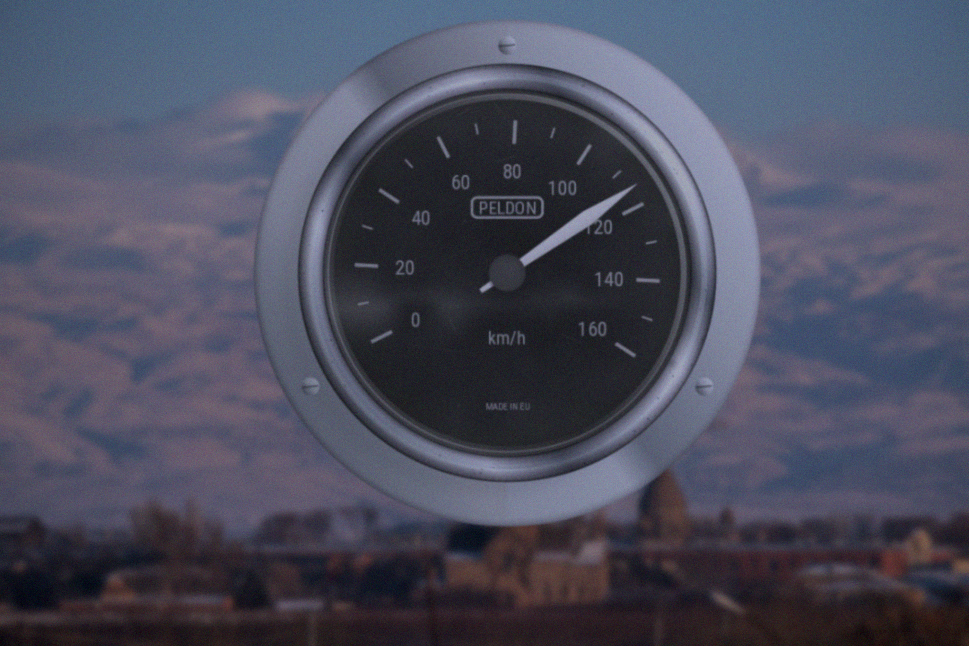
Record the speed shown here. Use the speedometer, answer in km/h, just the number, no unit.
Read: 115
